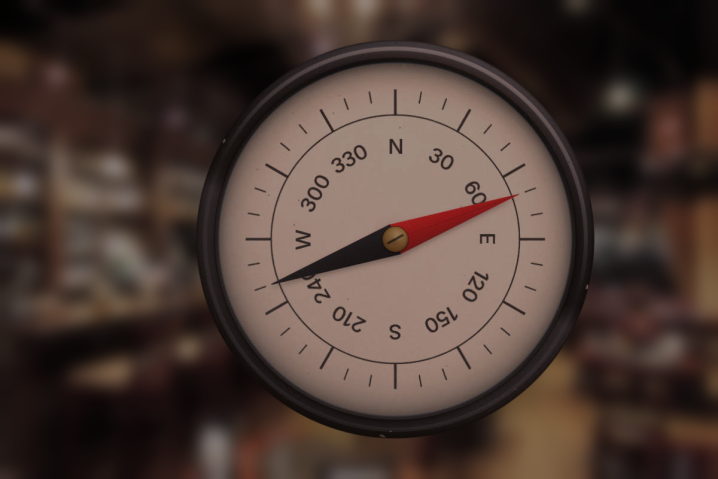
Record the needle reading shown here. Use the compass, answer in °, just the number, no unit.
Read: 70
